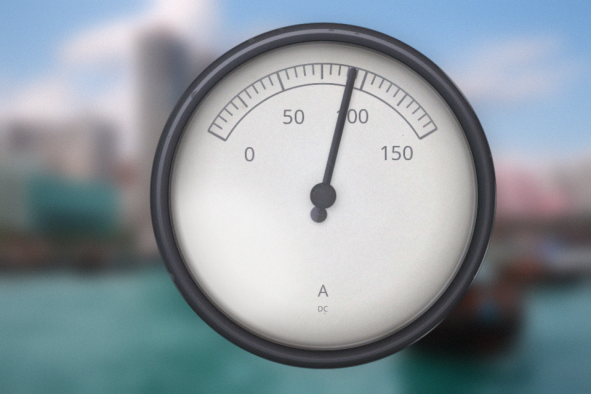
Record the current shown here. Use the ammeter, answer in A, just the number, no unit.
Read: 92.5
